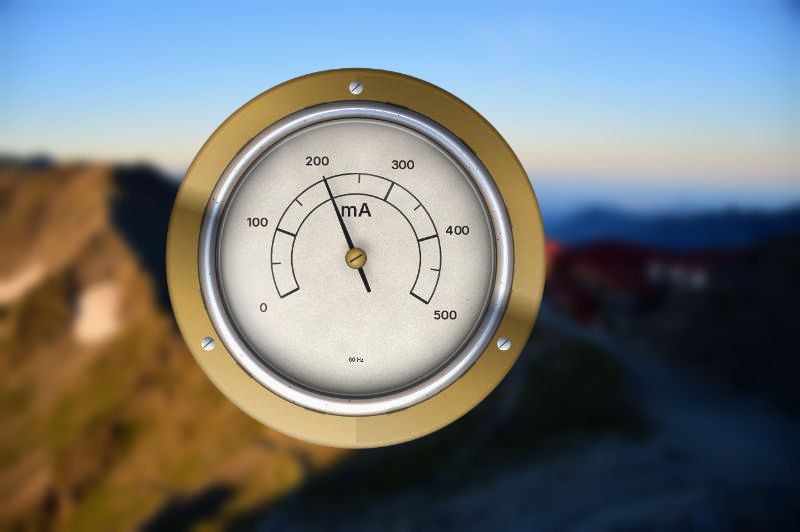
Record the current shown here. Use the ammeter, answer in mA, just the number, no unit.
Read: 200
